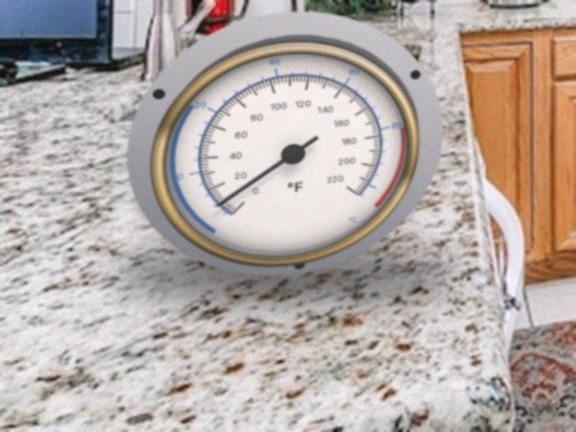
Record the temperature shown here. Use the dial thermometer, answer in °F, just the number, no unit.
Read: 10
